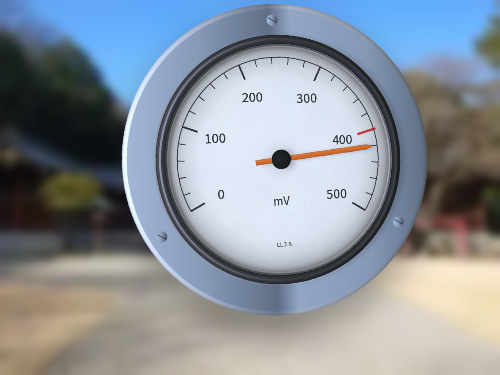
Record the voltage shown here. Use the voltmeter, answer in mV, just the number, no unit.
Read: 420
